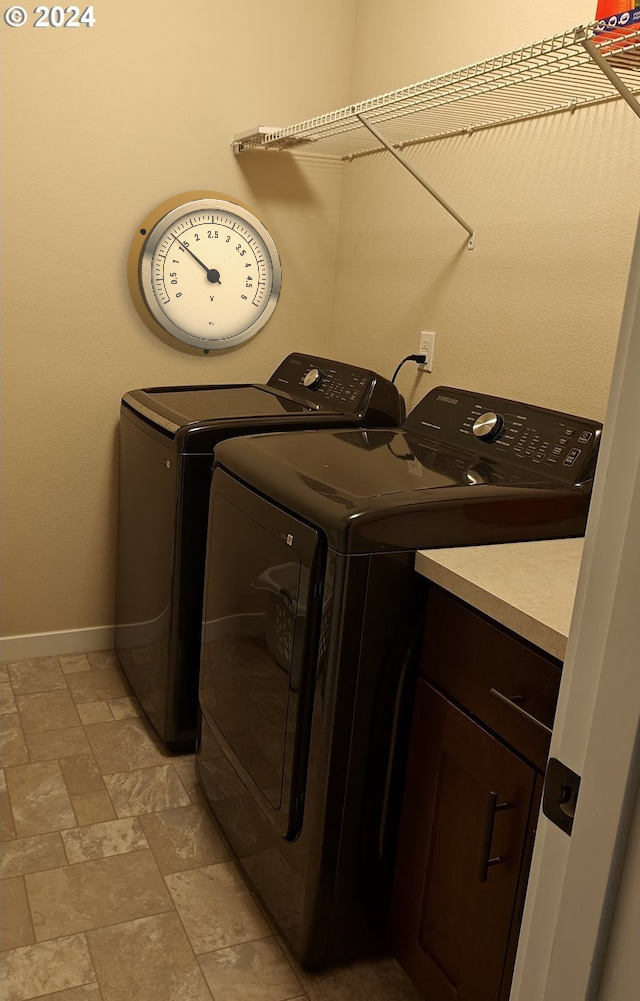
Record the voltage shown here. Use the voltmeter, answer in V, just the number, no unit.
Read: 1.5
